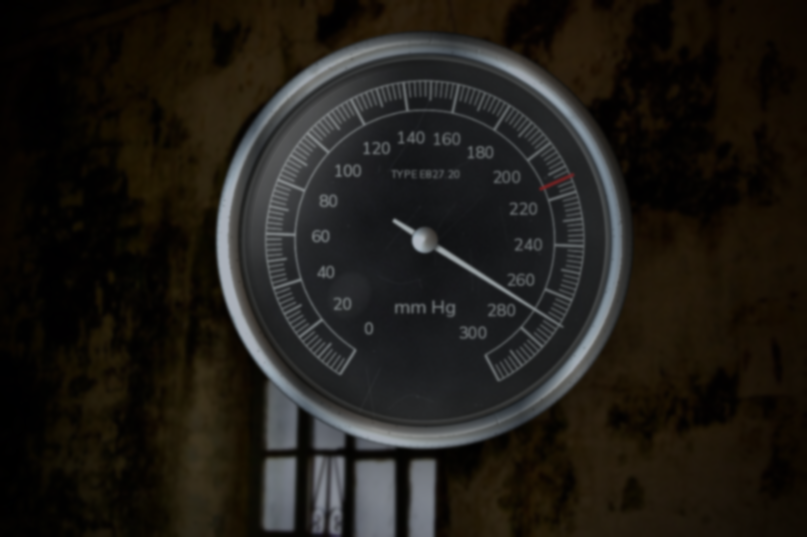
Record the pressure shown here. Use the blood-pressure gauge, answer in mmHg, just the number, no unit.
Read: 270
